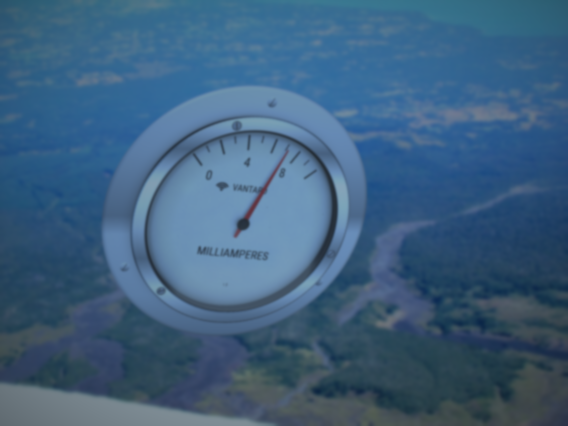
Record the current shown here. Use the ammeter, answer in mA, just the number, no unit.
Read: 7
